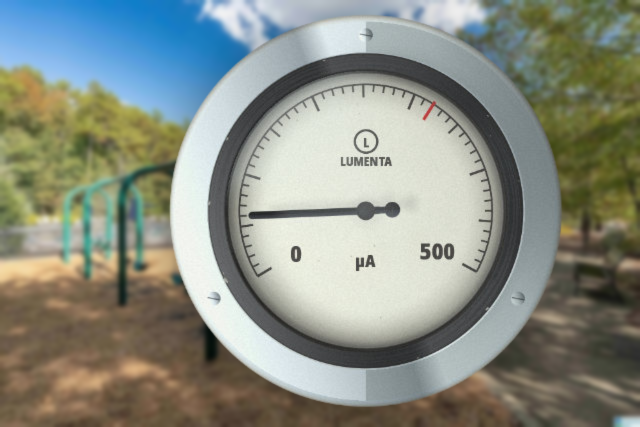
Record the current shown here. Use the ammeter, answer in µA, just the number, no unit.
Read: 60
